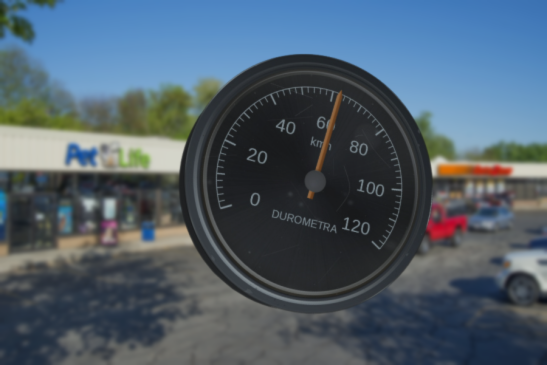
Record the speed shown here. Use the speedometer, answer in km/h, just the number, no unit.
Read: 62
